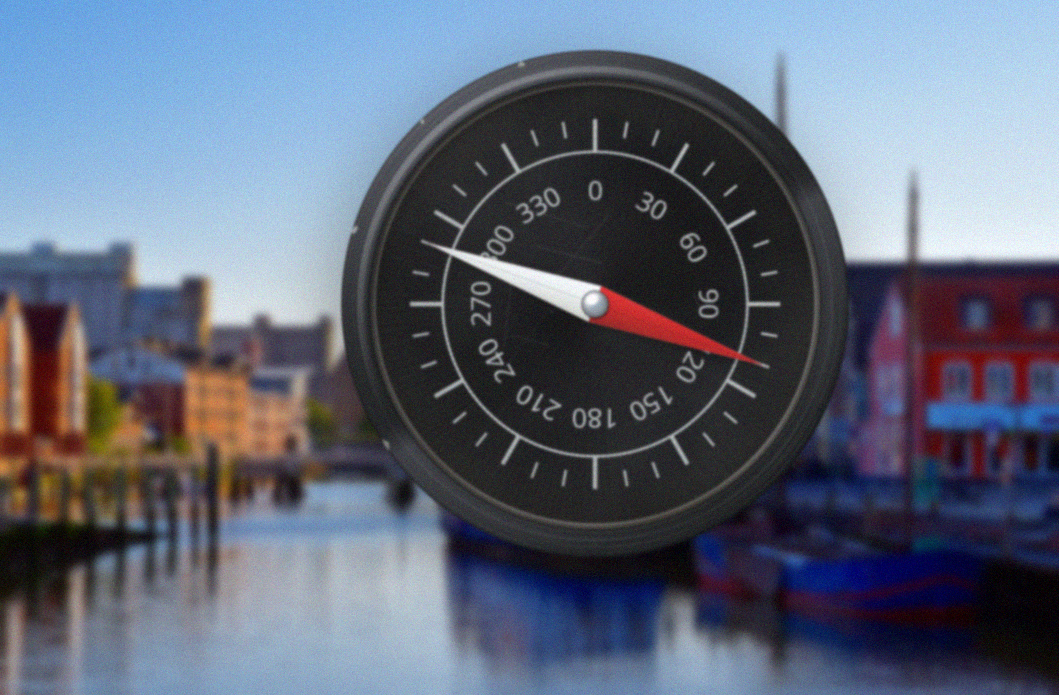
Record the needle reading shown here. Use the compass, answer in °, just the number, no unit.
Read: 110
